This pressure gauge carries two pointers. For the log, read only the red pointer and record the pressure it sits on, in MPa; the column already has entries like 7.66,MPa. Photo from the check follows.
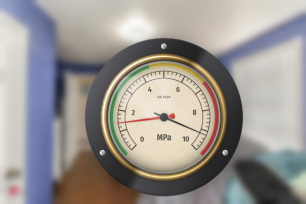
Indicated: 1.4,MPa
